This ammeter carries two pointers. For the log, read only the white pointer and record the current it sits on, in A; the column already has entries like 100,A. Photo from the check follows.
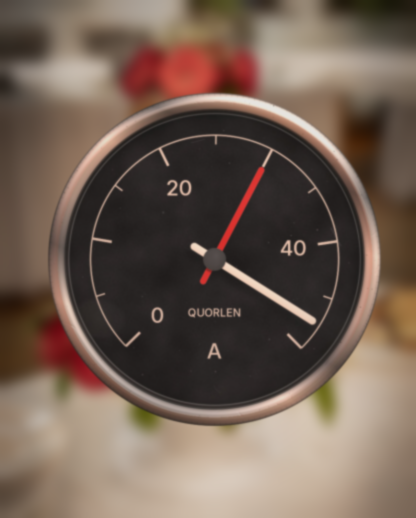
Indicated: 47.5,A
